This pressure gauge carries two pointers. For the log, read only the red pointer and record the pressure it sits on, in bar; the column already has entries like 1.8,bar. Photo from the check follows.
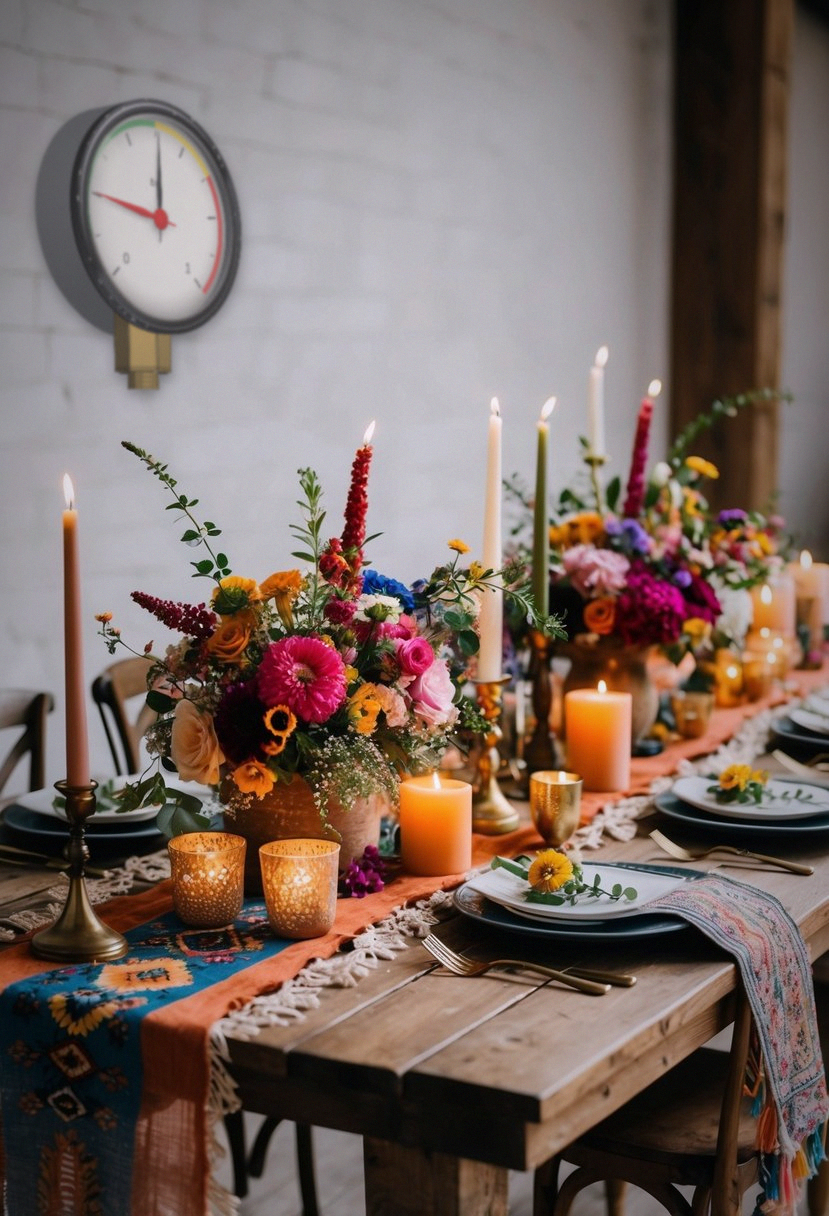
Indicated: 0.2,bar
